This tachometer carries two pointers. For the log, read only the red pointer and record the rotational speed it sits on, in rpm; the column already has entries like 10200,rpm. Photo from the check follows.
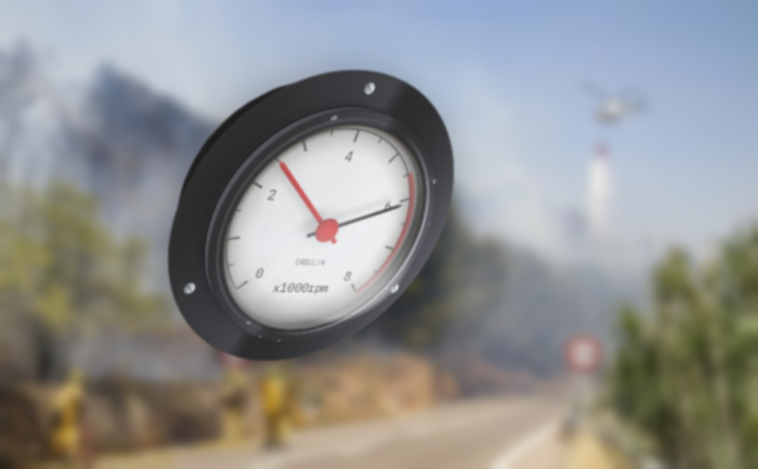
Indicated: 2500,rpm
